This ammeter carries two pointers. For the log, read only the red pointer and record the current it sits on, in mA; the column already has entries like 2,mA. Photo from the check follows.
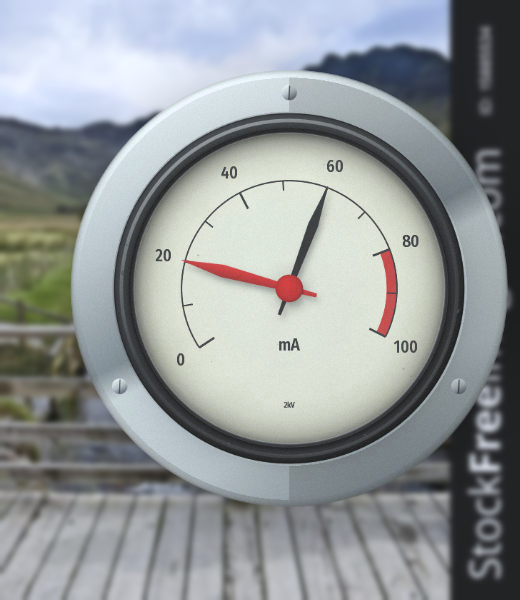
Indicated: 20,mA
